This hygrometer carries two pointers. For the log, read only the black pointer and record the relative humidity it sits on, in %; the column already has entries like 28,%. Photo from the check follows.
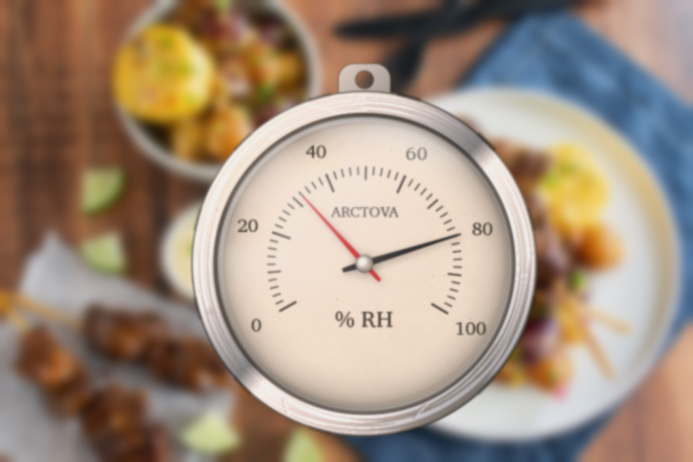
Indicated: 80,%
